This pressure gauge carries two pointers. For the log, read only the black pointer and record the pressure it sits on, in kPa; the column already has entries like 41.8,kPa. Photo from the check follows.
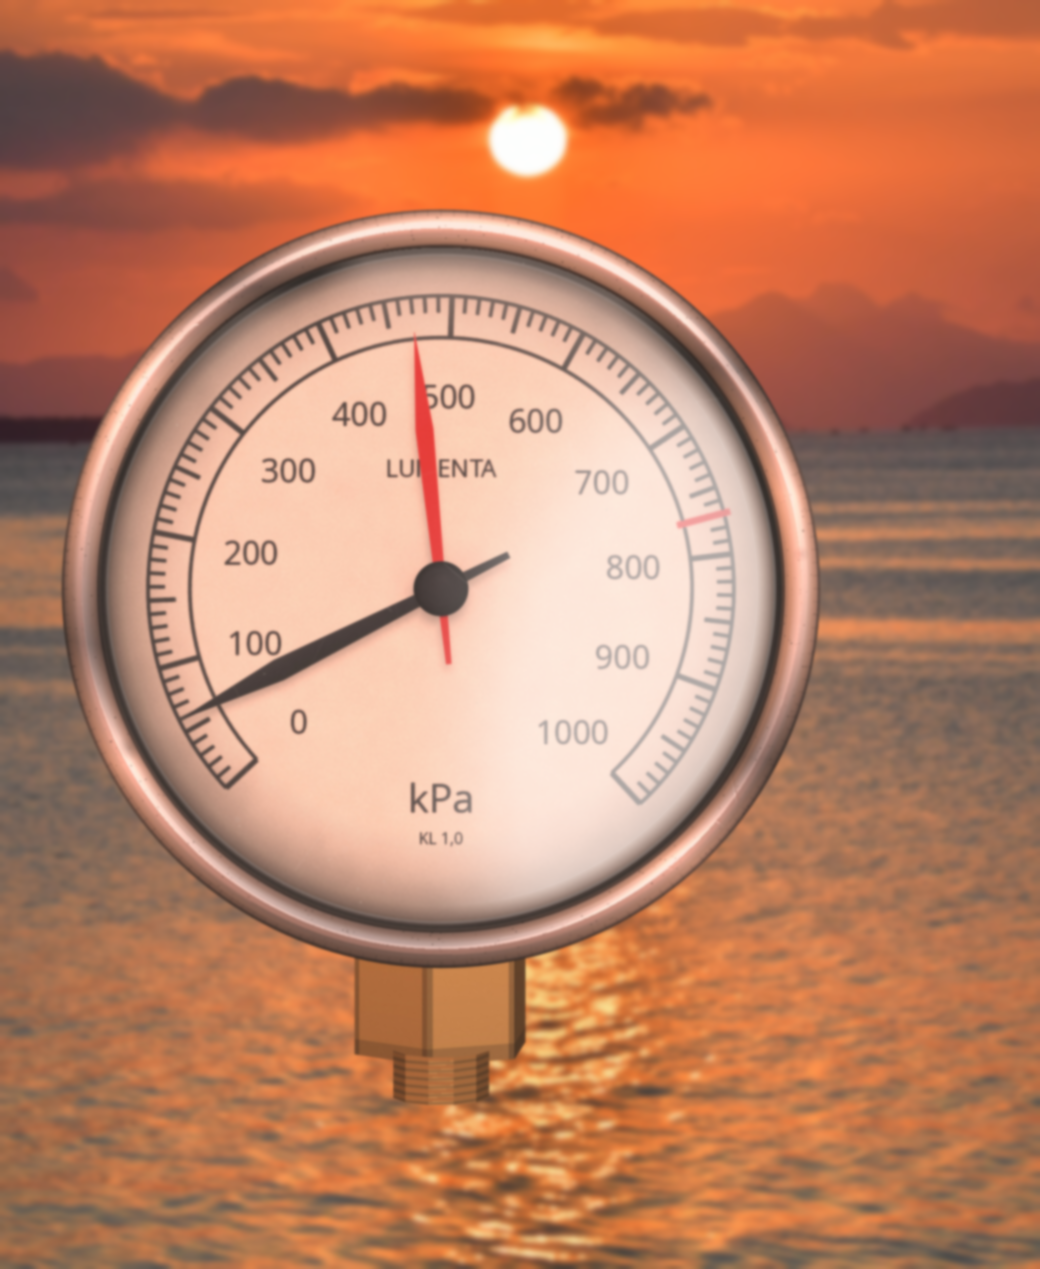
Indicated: 60,kPa
